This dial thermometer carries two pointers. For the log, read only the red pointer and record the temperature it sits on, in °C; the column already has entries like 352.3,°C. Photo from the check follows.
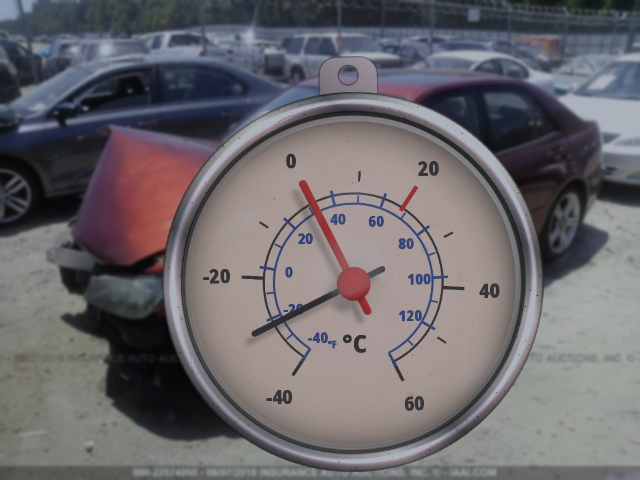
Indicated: 0,°C
